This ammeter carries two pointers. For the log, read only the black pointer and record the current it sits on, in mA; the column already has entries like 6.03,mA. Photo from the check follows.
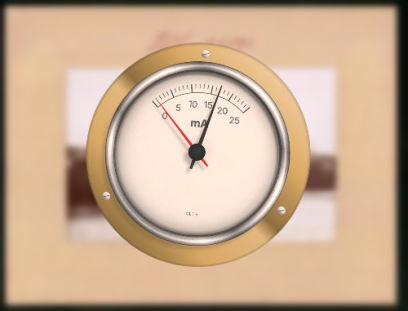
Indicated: 17,mA
